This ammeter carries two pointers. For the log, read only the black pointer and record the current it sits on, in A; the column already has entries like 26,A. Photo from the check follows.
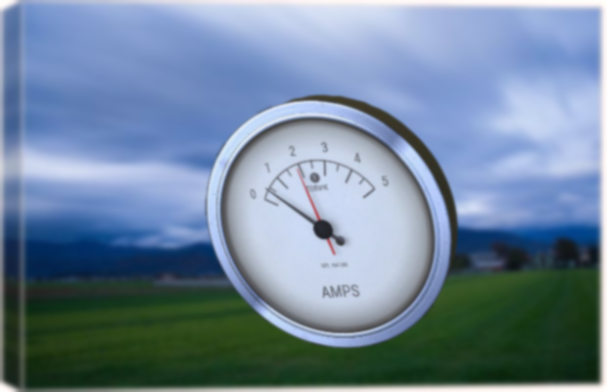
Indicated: 0.5,A
